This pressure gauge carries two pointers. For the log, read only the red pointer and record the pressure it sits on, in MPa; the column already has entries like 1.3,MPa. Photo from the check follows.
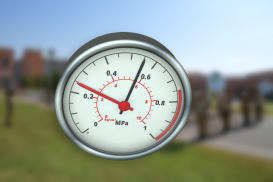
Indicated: 0.25,MPa
